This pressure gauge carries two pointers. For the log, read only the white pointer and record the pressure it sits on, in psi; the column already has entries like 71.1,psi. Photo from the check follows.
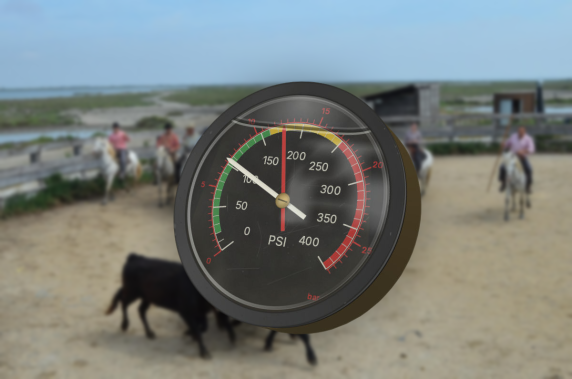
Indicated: 105,psi
